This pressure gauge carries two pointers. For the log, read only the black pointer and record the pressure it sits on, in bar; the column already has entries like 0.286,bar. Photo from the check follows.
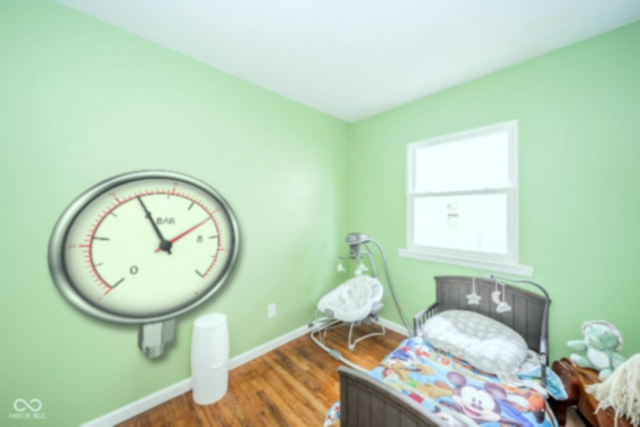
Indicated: 4,bar
